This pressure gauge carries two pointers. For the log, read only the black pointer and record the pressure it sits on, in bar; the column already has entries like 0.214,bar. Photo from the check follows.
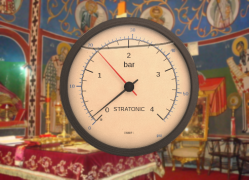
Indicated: 0.1,bar
